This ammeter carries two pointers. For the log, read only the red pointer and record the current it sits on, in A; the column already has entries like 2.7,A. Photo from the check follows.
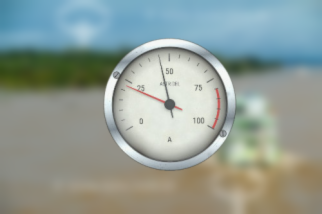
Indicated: 22.5,A
